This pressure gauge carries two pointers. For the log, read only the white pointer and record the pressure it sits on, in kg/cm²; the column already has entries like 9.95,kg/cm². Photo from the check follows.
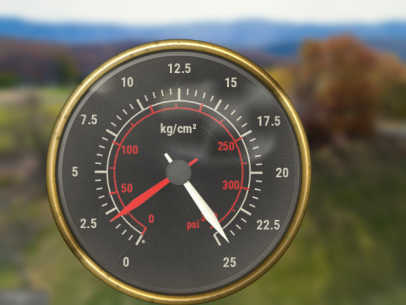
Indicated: 24.5,kg/cm²
